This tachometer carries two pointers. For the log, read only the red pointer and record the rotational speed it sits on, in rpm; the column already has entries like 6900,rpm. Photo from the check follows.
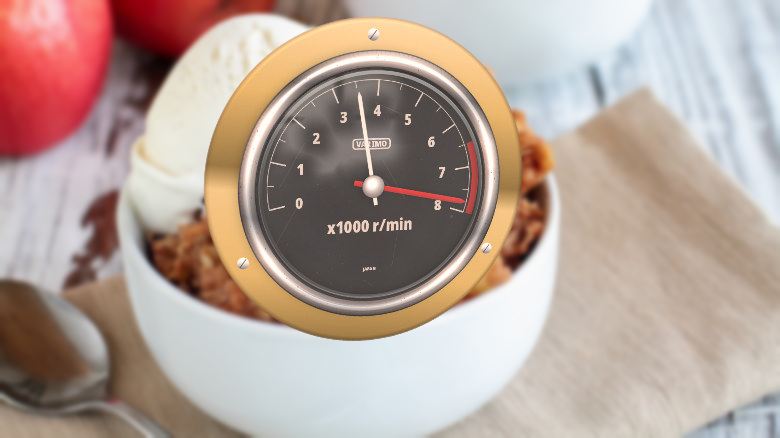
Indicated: 7750,rpm
